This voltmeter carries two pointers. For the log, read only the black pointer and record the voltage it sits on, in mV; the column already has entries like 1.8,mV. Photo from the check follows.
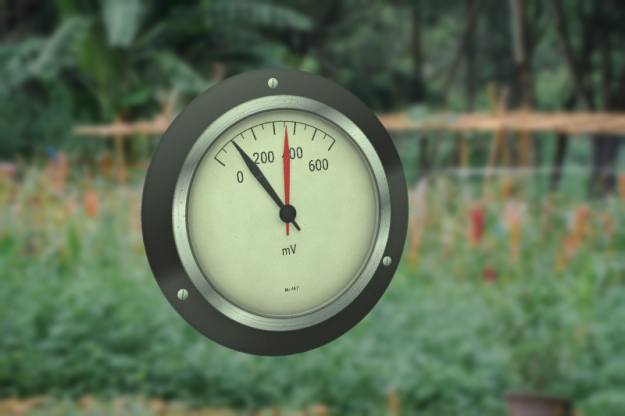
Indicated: 100,mV
